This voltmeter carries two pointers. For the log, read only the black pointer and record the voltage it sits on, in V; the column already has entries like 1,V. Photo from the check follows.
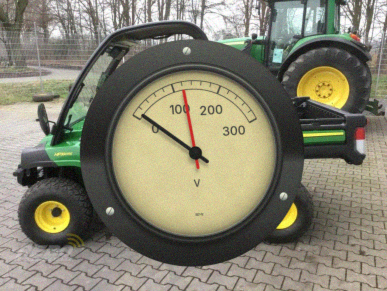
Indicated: 10,V
